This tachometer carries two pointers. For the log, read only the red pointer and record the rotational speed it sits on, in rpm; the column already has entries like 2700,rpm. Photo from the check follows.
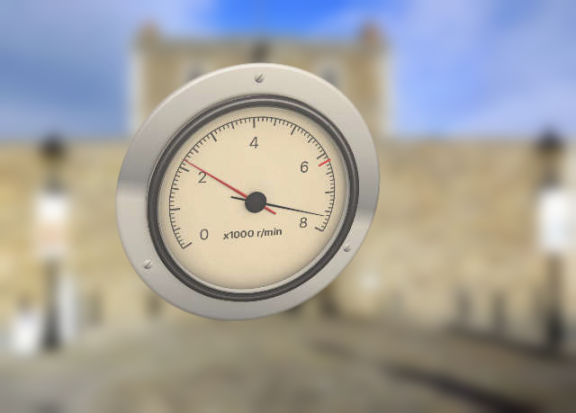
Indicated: 2200,rpm
